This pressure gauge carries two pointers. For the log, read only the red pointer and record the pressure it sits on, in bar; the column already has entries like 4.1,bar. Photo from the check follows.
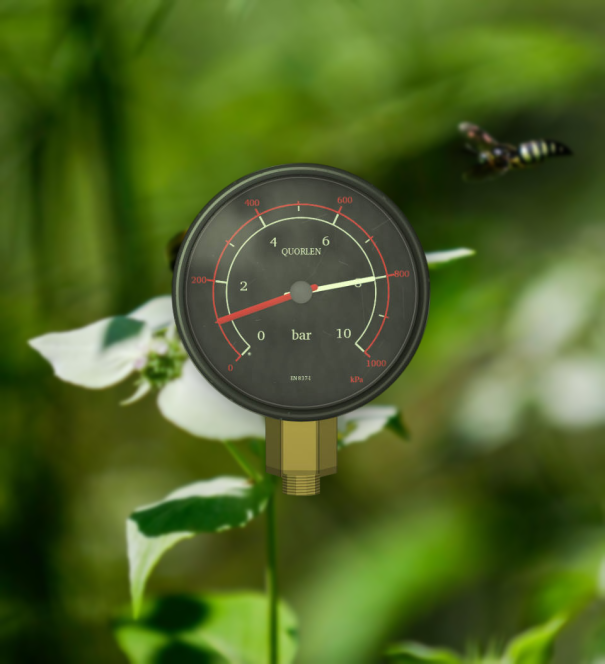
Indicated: 1,bar
